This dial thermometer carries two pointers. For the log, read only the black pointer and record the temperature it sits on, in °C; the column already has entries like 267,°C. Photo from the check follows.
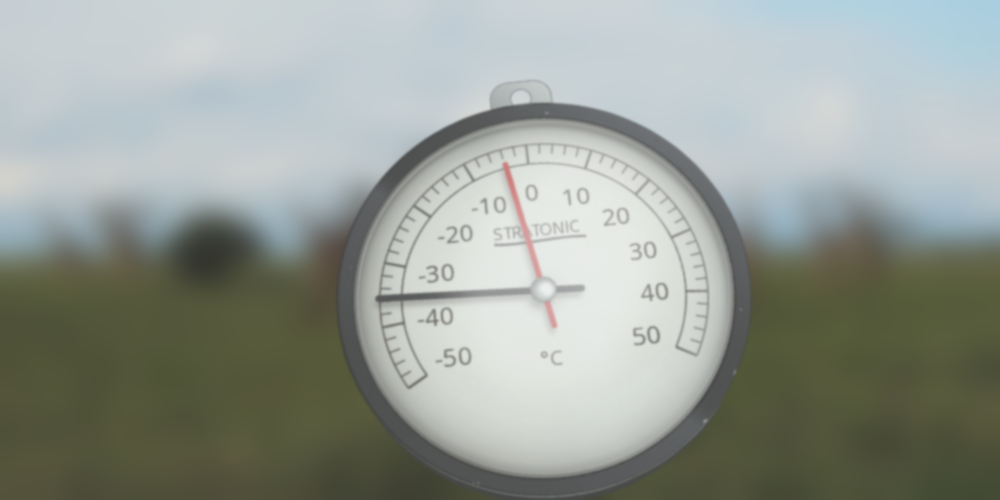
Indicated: -36,°C
